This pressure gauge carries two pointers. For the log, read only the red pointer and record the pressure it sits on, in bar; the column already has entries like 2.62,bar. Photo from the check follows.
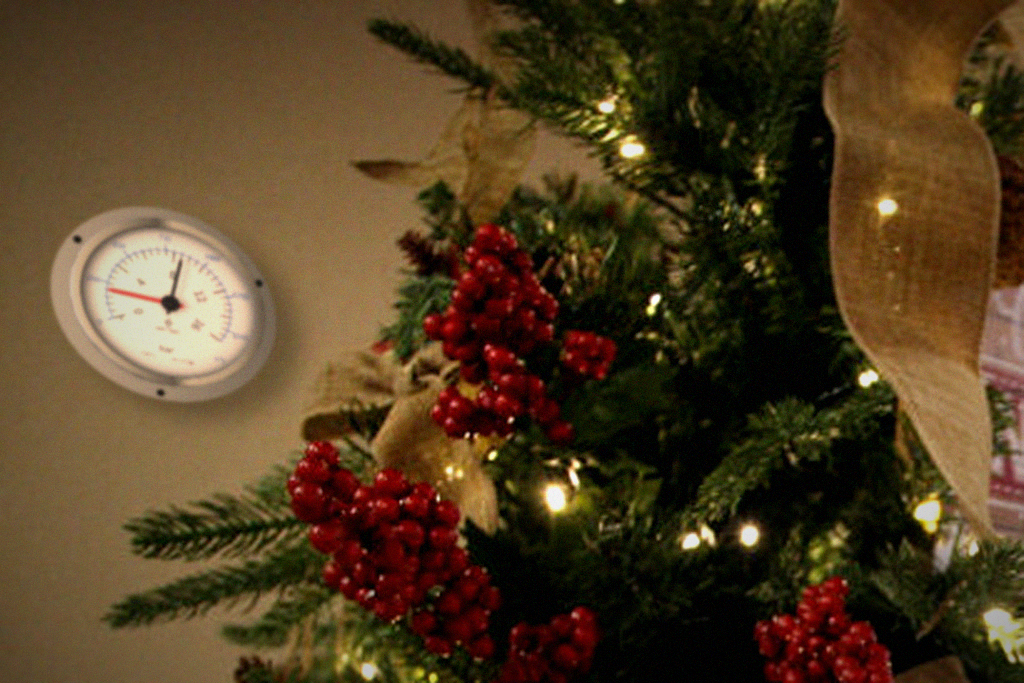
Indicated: 2,bar
